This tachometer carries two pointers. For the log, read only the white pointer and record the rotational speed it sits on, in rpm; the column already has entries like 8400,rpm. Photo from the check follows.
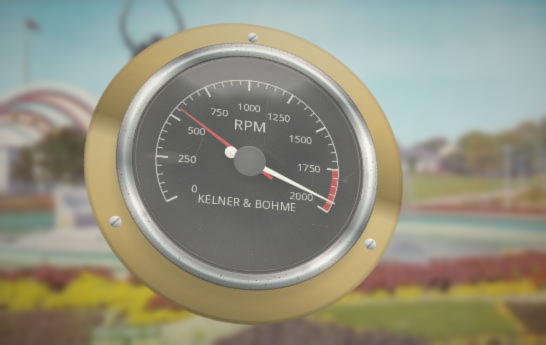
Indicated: 1950,rpm
